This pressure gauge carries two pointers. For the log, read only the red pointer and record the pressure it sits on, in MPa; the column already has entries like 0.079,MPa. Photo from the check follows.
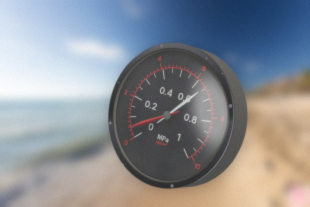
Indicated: 0.05,MPa
